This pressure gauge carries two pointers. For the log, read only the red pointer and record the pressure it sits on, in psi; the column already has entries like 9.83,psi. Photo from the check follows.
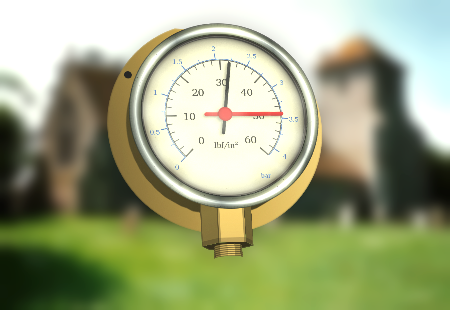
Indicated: 50,psi
